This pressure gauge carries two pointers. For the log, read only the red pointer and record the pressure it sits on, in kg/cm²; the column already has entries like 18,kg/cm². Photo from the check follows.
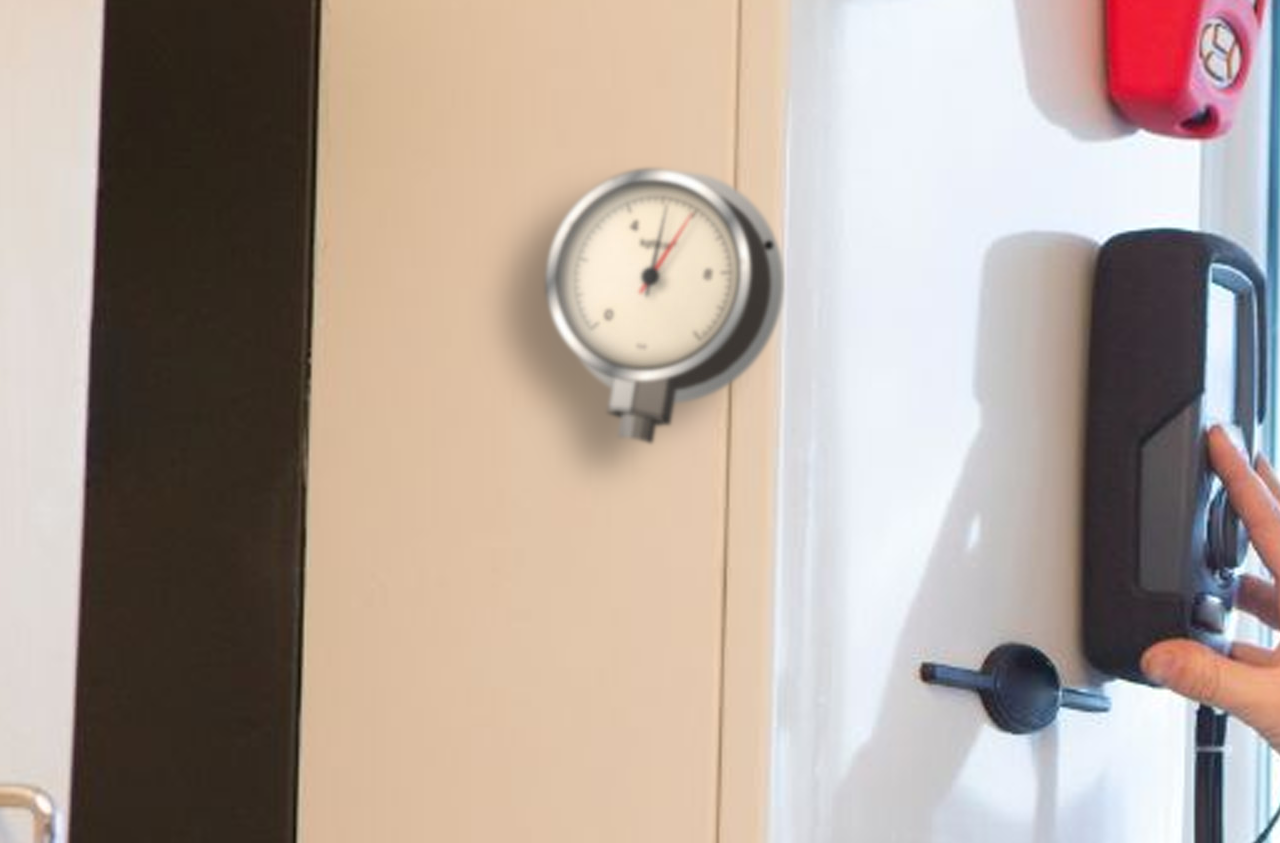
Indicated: 6,kg/cm²
